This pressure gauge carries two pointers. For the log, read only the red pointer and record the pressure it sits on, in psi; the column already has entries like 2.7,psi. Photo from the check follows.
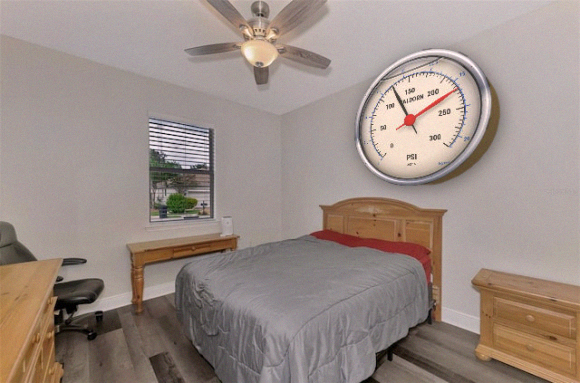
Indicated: 225,psi
